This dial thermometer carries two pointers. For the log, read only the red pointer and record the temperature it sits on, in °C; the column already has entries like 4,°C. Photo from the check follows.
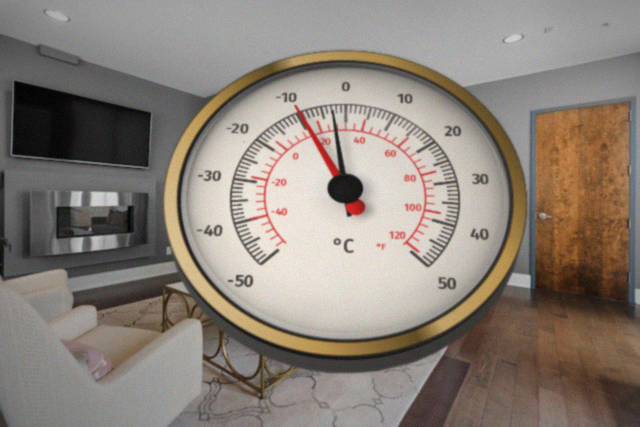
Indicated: -10,°C
